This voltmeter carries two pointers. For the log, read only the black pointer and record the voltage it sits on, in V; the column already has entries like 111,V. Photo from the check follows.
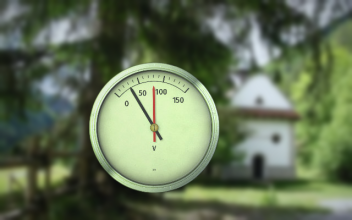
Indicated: 30,V
